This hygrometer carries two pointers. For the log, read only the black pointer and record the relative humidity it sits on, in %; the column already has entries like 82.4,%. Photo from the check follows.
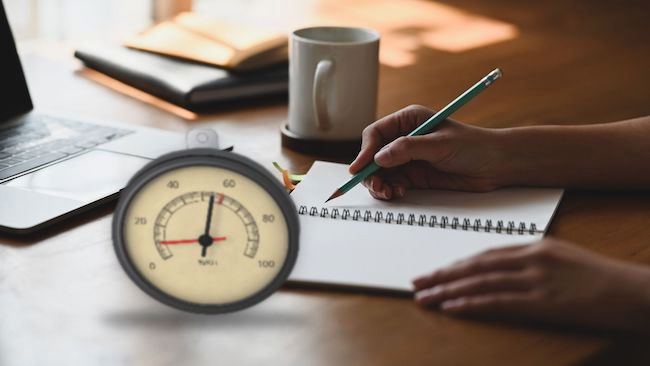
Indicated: 55,%
